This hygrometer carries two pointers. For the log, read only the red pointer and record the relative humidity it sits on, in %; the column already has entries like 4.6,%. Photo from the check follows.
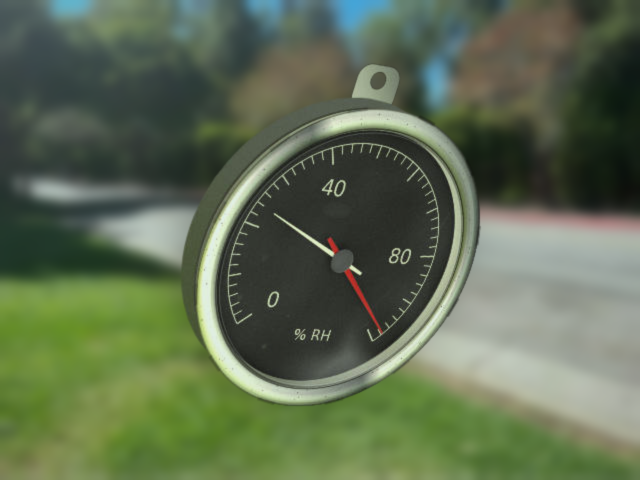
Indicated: 98,%
